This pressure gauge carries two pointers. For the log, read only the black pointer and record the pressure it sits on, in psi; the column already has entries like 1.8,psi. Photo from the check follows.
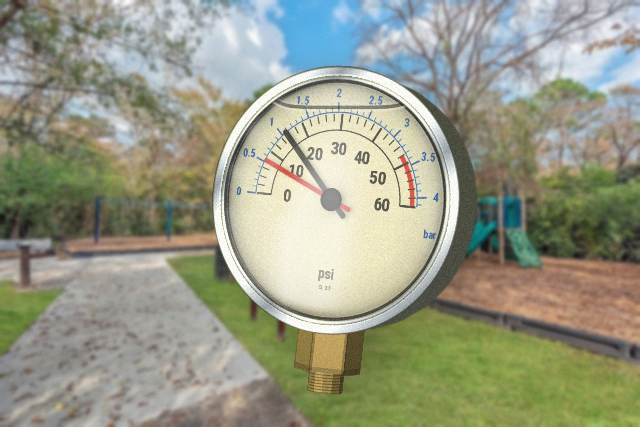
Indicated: 16,psi
